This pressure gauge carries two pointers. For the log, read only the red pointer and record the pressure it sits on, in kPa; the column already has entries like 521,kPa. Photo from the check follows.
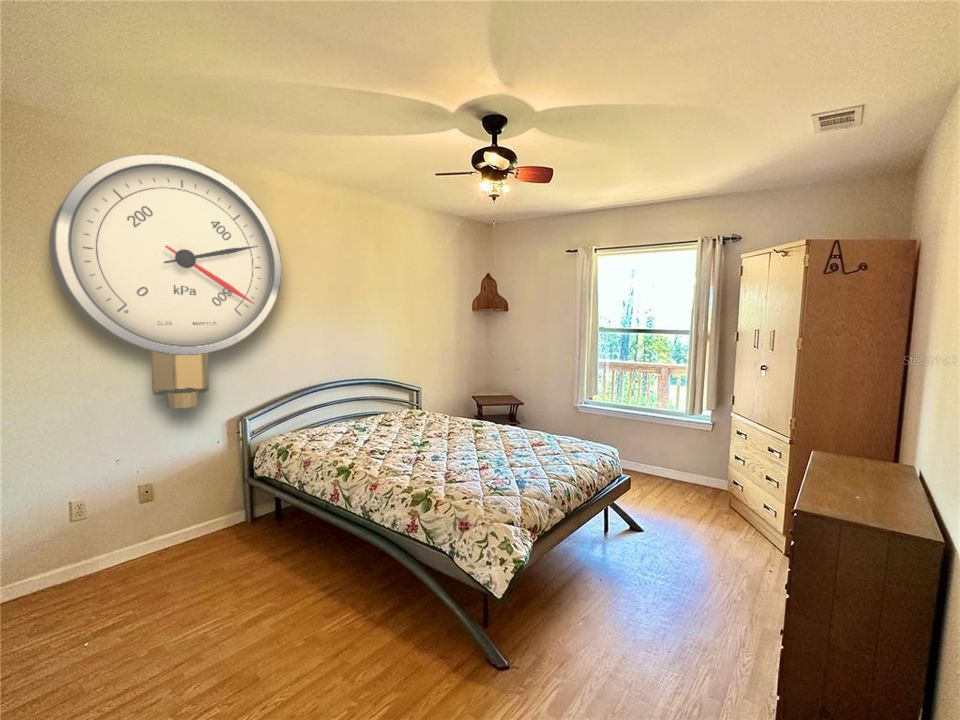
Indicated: 570,kPa
